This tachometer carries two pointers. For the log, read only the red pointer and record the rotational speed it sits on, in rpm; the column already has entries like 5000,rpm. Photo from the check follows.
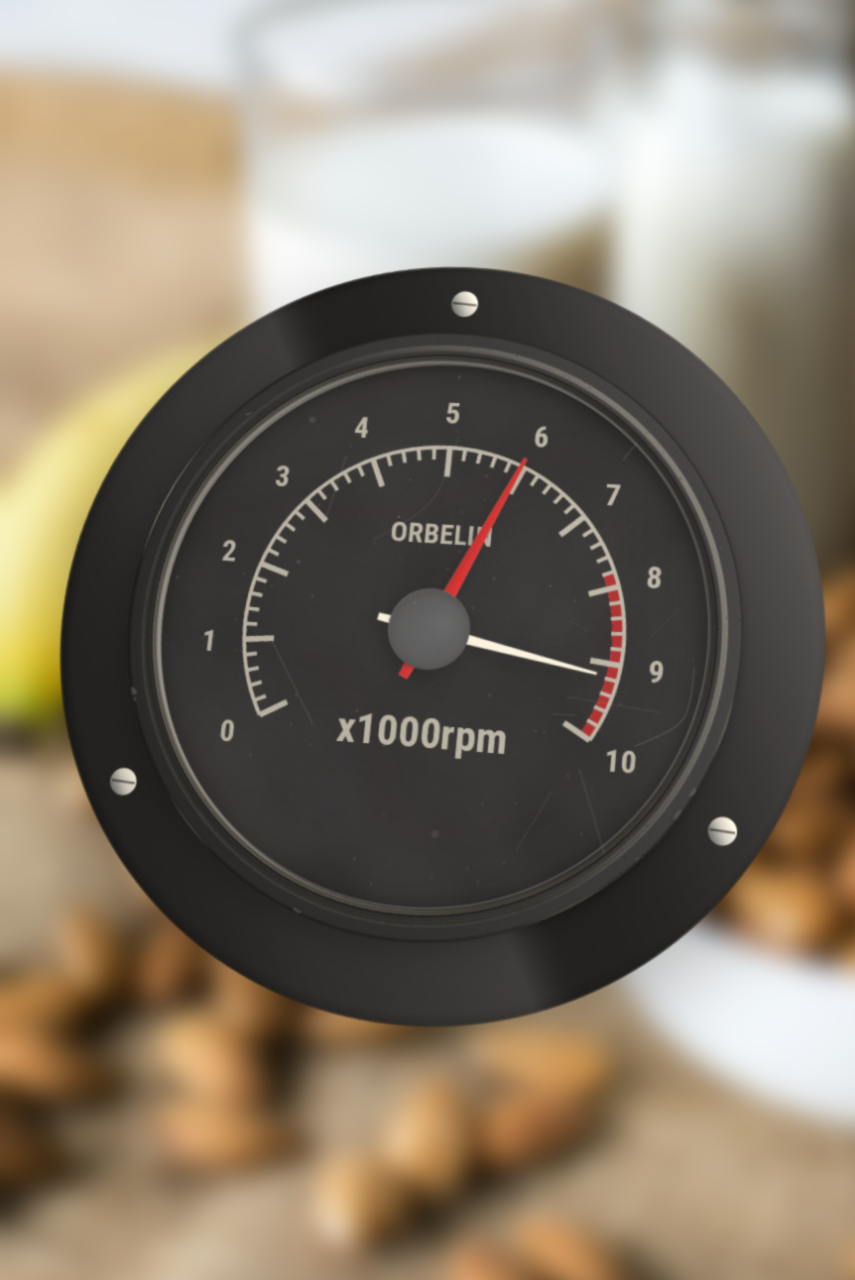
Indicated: 6000,rpm
